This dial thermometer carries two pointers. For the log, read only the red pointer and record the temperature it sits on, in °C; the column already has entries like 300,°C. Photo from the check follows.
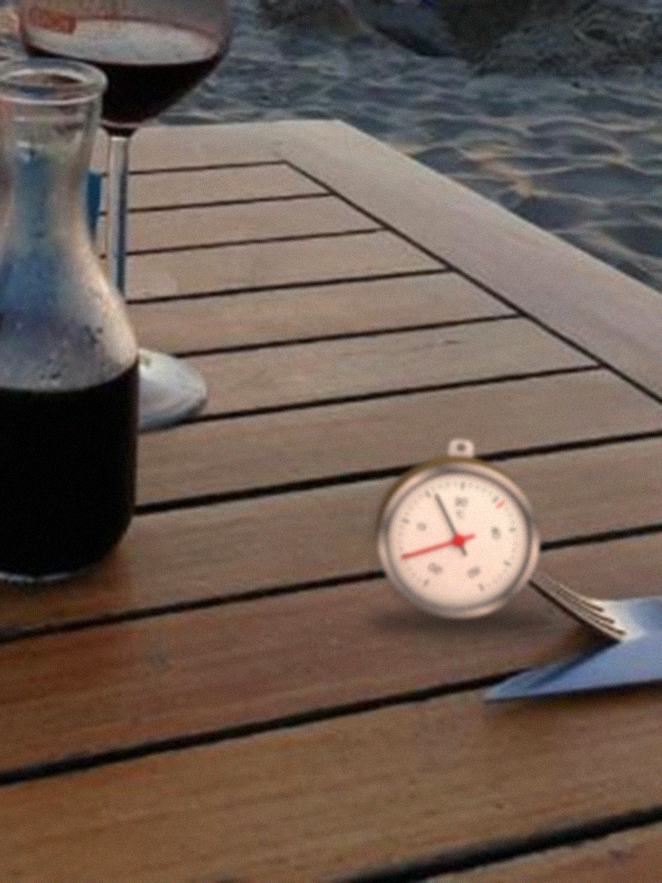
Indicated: -10,°C
